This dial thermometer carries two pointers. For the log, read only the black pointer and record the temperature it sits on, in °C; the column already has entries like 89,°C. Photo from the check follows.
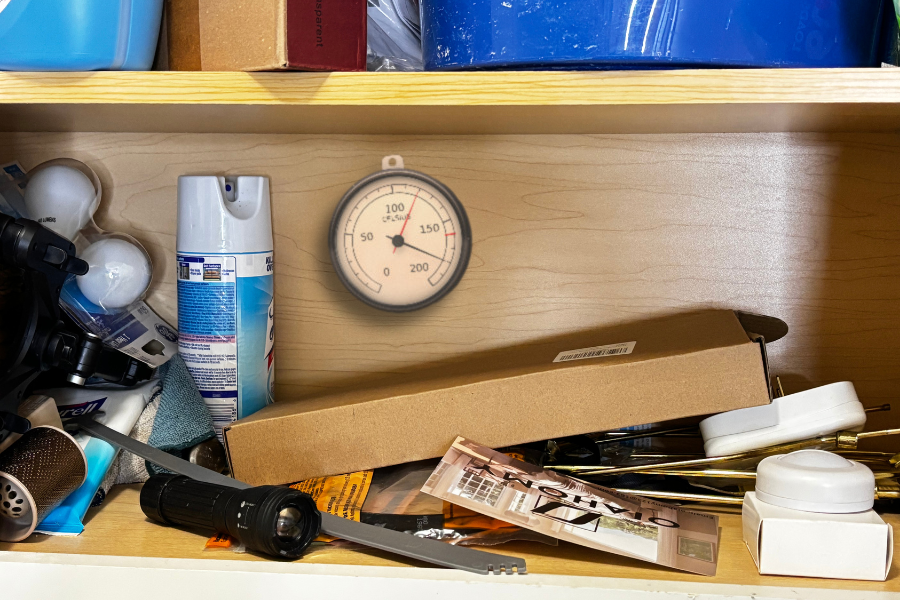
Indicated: 180,°C
